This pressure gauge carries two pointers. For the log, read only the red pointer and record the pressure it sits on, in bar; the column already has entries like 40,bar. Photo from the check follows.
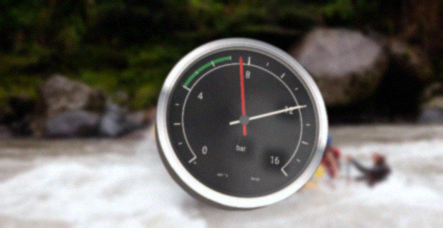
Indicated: 7.5,bar
